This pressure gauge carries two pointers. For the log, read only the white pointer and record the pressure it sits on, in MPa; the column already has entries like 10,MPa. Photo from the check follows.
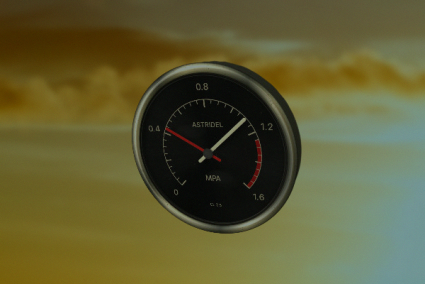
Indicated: 1.1,MPa
